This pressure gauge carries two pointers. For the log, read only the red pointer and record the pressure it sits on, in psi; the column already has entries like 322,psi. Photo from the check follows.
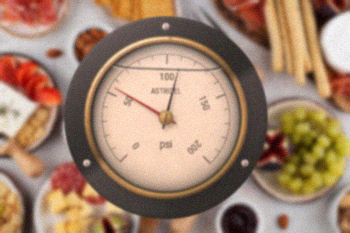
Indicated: 55,psi
